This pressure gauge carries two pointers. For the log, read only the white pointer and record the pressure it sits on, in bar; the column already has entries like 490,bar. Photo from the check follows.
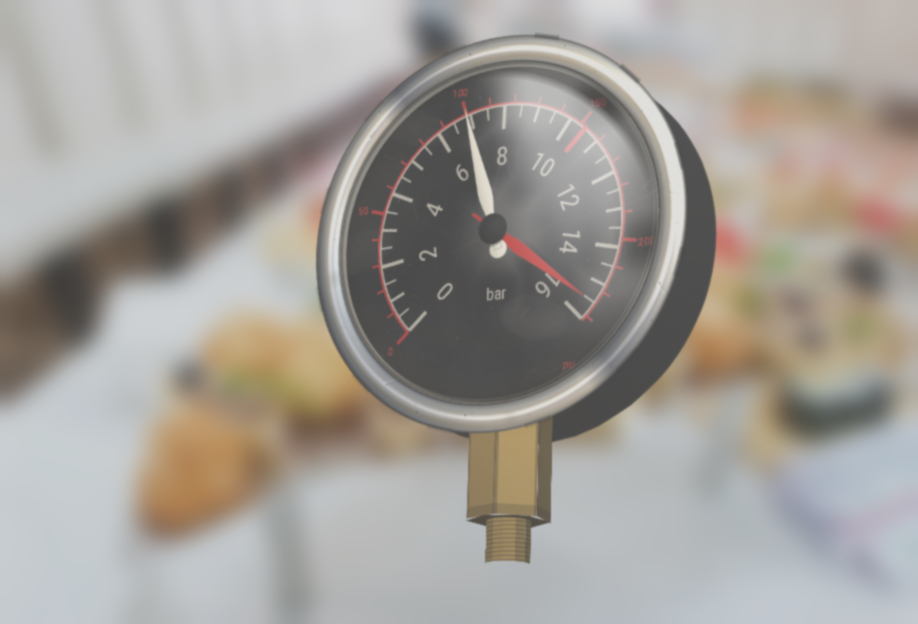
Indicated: 7,bar
